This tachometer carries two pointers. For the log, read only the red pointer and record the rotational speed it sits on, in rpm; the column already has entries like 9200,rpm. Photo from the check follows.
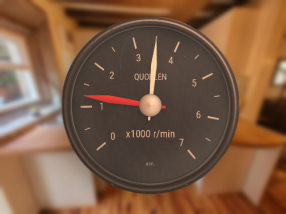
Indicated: 1250,rpm
